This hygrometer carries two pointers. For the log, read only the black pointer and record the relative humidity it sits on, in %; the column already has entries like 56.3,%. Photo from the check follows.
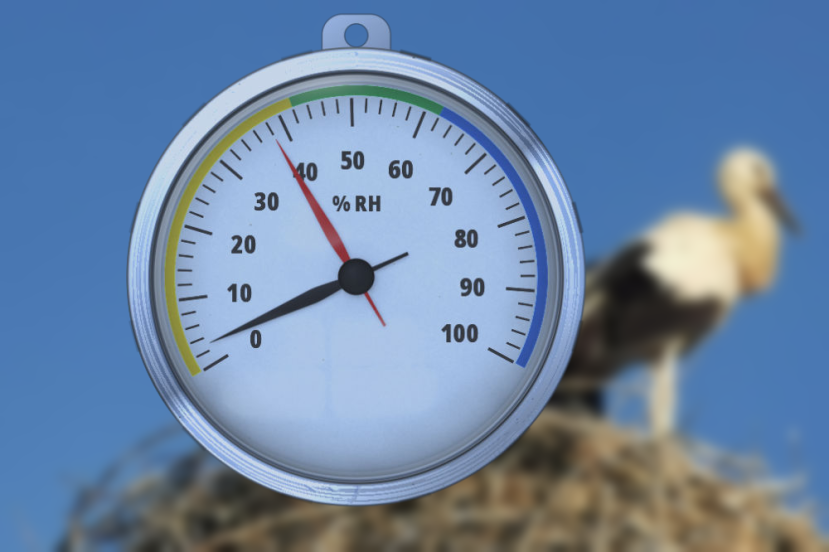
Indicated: 3,%
